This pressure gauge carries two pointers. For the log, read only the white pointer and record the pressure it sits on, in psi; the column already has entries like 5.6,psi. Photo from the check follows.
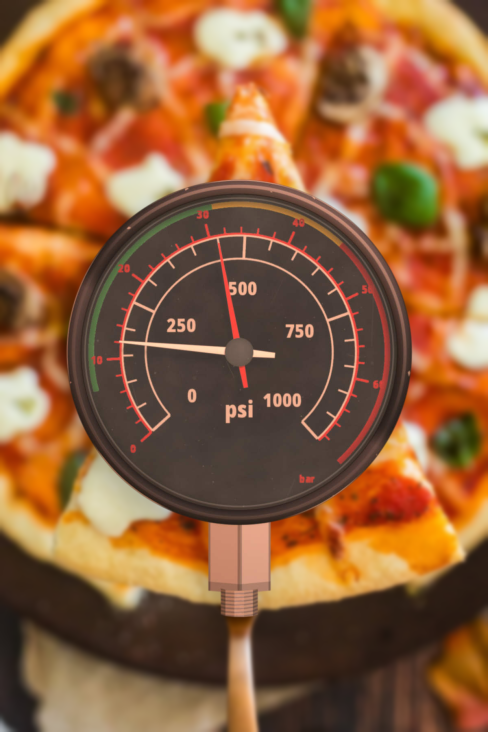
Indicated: 175,psi
